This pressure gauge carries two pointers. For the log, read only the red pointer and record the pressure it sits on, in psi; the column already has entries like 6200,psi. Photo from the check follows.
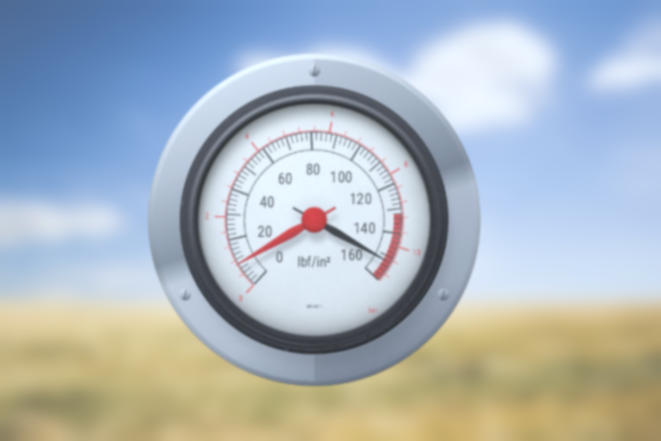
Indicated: 10,psi
